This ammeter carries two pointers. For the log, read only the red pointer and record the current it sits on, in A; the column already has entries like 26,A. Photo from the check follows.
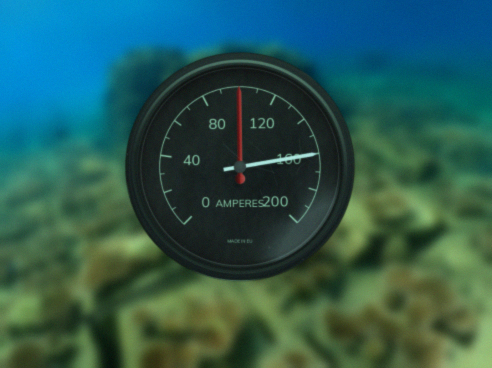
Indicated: 100,A
